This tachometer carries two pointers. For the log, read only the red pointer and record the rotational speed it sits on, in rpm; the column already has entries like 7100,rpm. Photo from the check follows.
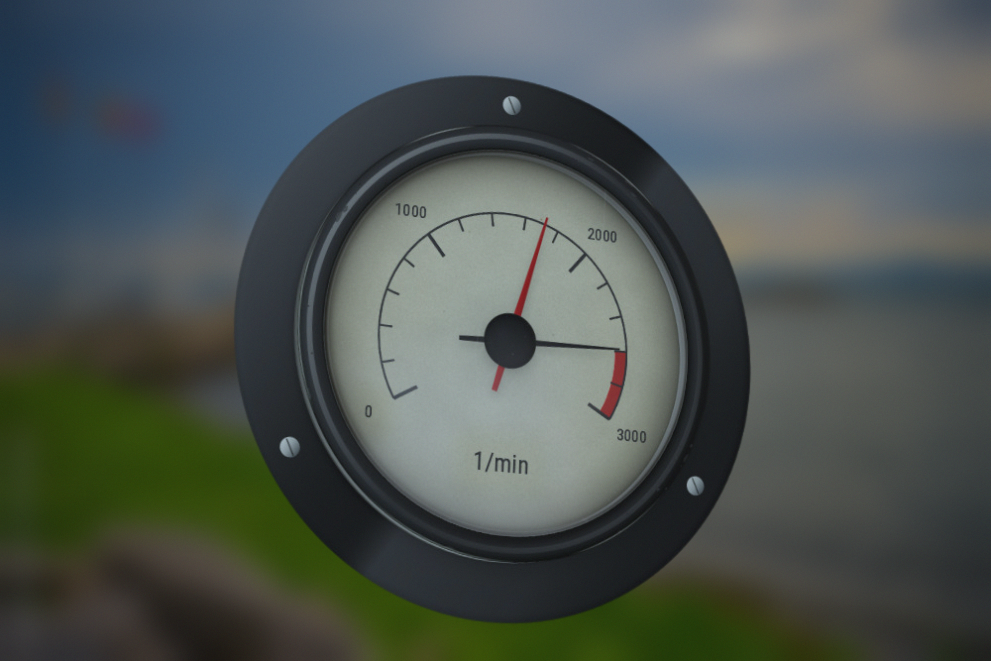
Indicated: 1700,rpm
